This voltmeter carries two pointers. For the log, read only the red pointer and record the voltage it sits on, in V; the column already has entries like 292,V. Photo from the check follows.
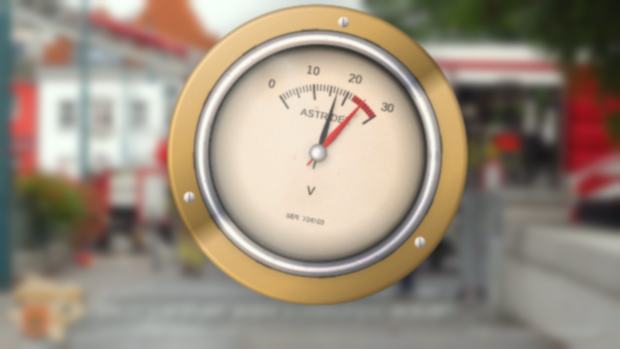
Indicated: 25,V
